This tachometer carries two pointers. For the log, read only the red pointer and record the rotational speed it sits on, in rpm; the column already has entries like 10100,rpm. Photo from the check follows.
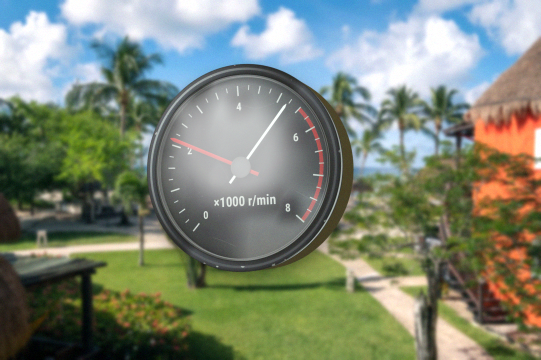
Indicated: 2125,rpm
